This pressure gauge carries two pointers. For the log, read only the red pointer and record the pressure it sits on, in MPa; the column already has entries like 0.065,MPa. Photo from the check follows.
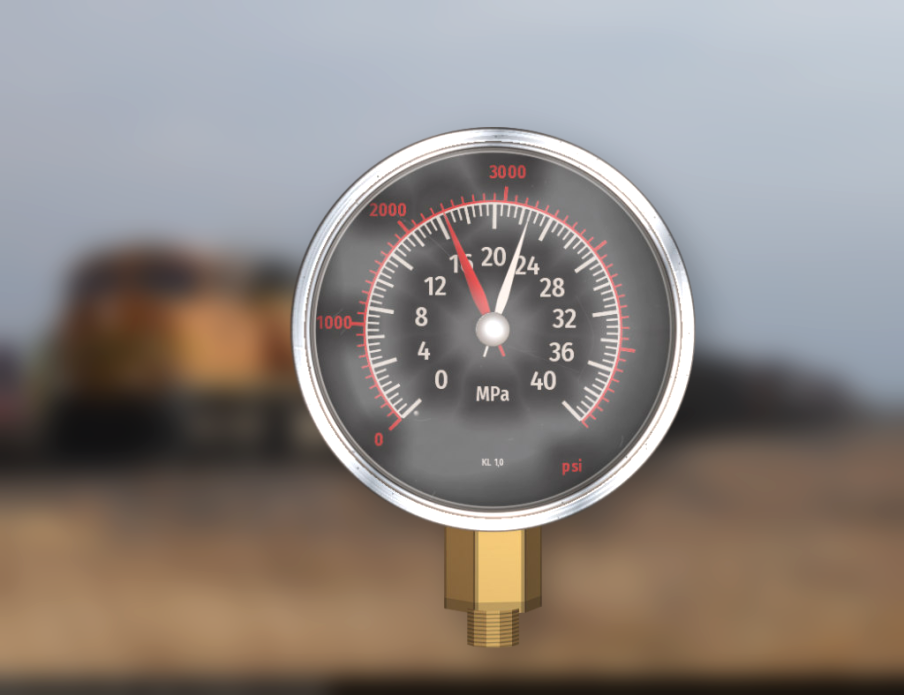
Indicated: 16.5,MPa
